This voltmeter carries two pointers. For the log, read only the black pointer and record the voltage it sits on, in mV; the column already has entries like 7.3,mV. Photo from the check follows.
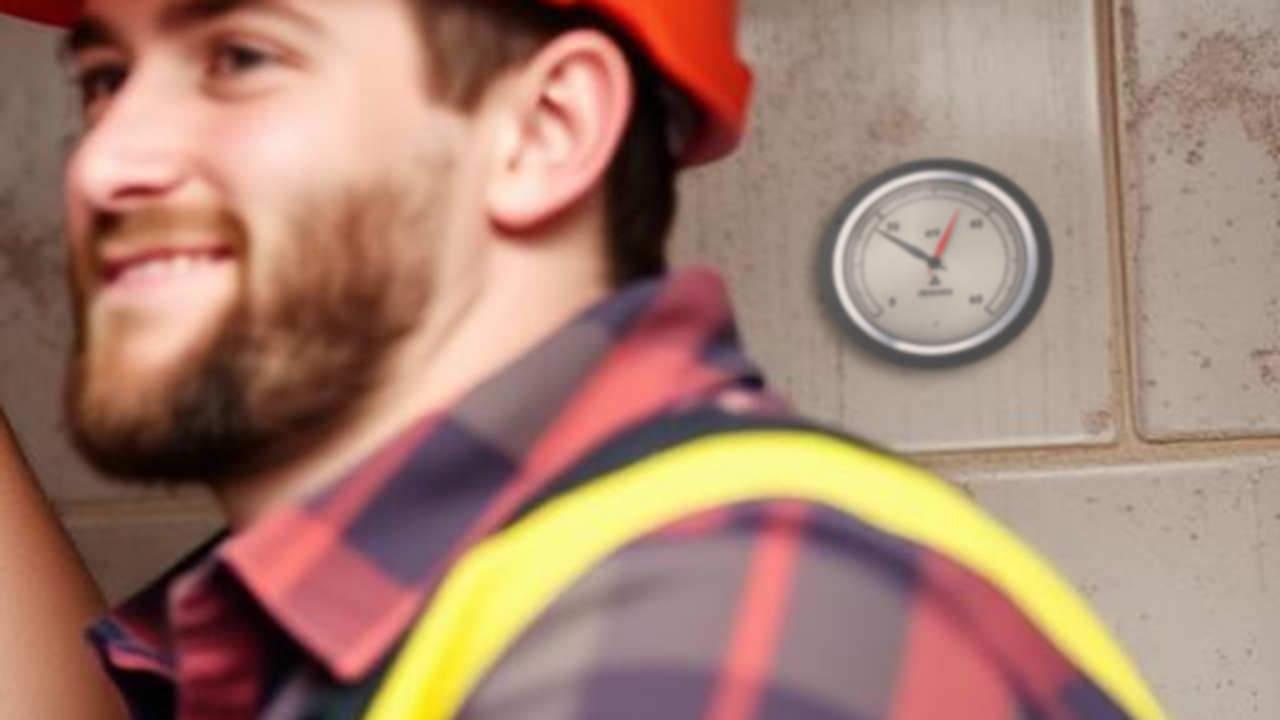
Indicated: 17.5,mV
